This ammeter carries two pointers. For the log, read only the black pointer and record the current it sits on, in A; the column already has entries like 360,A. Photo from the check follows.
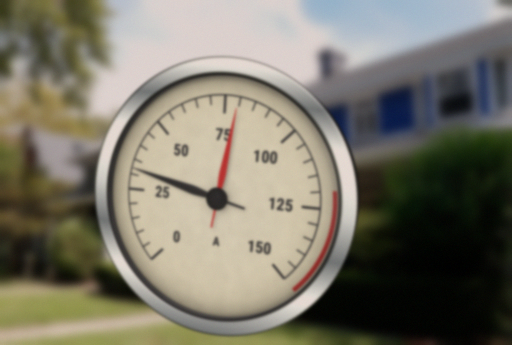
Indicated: 32.5,A
